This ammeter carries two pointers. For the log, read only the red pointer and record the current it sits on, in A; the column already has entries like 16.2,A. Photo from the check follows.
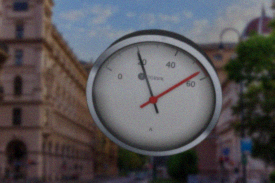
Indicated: 55,A
